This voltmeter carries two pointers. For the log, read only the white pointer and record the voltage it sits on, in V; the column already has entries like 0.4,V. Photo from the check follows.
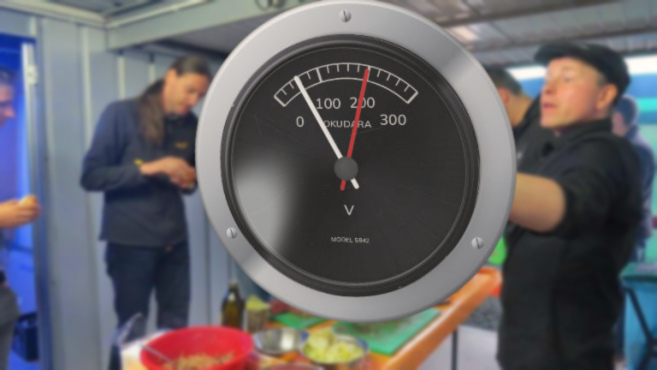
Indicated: 60,V
